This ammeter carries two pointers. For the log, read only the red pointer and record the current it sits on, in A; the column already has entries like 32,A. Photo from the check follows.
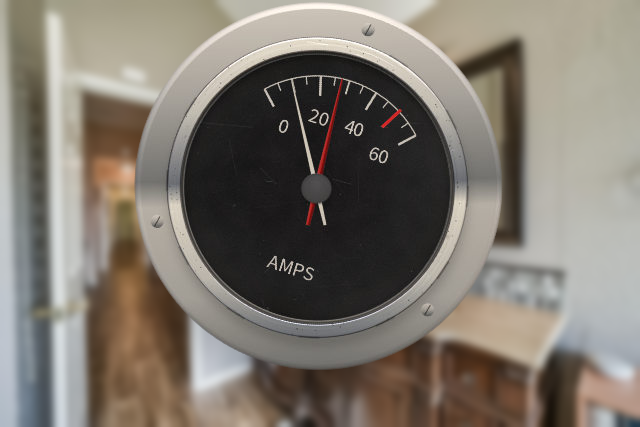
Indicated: 27.5,A
